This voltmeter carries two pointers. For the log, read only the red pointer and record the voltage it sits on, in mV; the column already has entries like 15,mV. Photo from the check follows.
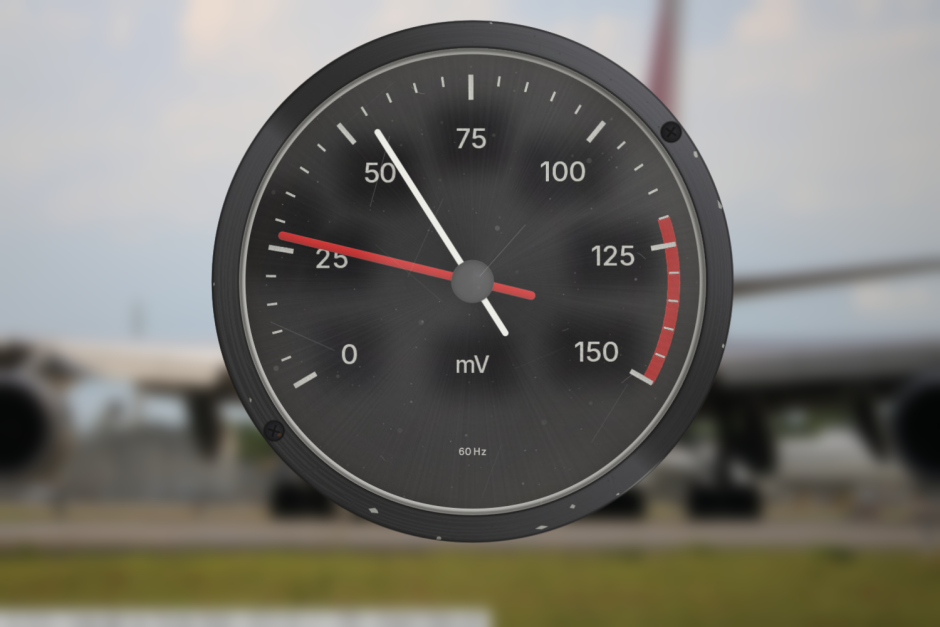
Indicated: 27.5,mV
